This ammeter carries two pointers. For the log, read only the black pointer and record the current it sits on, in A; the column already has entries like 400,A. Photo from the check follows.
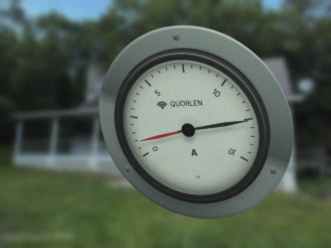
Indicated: 12.5,A
